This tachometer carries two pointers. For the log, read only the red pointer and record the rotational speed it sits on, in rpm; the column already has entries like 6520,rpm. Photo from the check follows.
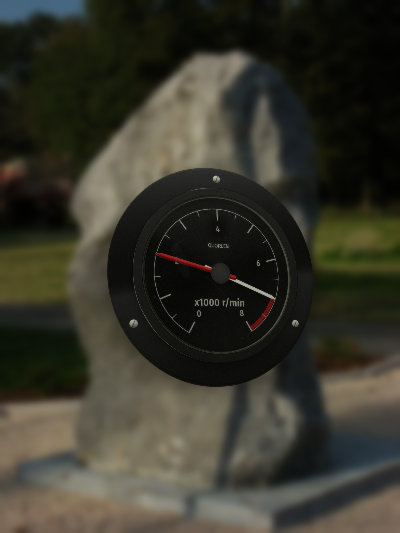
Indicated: 2000,rpm
